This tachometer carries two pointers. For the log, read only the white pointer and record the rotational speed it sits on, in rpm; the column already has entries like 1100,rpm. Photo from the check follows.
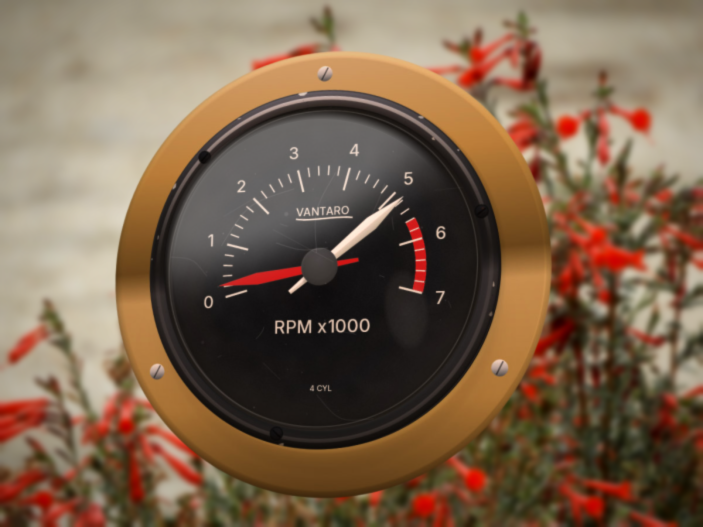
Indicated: 5200,rpm
